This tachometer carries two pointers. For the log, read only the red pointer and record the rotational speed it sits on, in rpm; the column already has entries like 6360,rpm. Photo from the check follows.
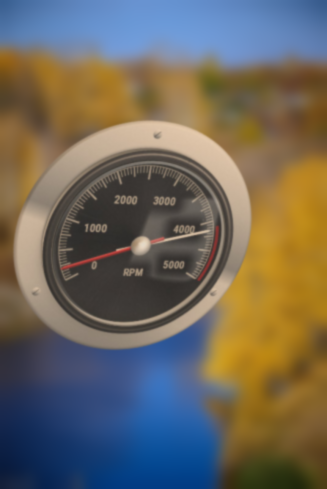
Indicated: 250,rpm
